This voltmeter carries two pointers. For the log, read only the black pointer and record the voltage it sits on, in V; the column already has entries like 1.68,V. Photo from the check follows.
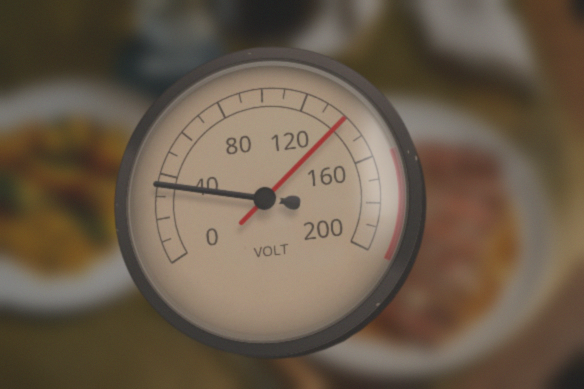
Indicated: 35,V
